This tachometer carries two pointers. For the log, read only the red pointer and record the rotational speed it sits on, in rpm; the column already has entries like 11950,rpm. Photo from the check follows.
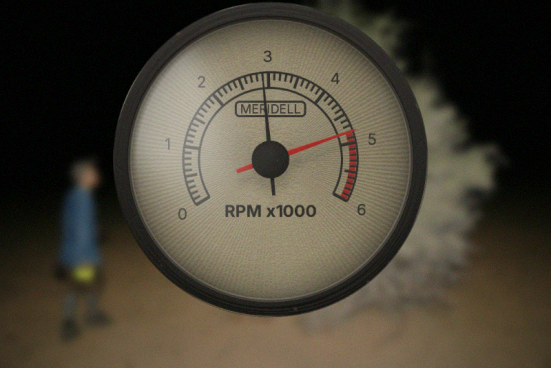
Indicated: 4800,rpm
